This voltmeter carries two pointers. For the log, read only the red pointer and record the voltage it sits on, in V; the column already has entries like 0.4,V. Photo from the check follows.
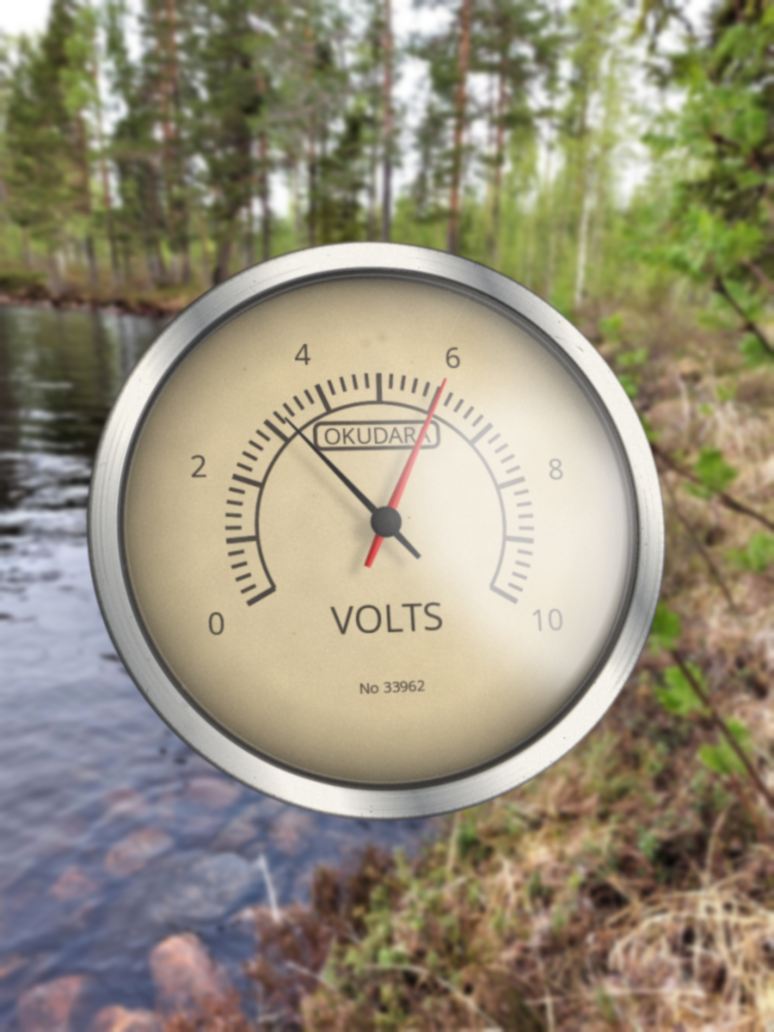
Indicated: 6,V
